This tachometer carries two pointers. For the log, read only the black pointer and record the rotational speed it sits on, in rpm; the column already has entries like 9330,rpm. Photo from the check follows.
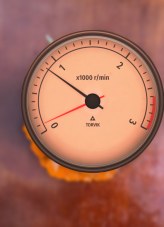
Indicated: 850,rpm
